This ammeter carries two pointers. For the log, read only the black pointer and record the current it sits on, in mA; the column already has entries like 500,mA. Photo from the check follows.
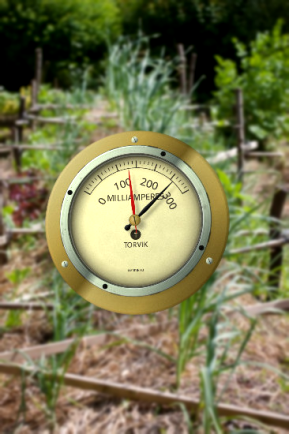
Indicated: 260,mA
